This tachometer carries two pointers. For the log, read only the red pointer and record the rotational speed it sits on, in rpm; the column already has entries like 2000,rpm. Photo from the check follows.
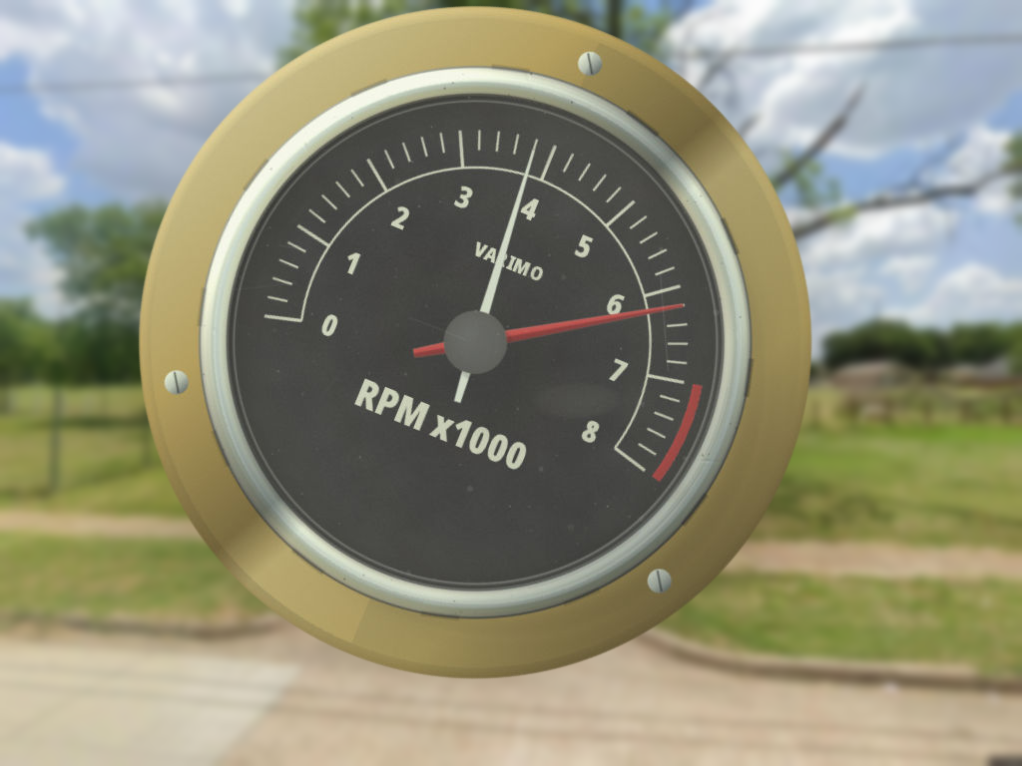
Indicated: 6200,rpm
